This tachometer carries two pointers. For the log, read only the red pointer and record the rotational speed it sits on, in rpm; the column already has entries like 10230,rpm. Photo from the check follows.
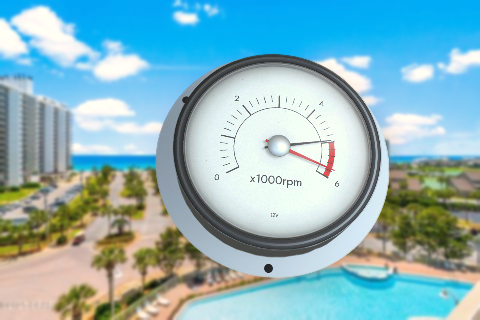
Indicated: 5800,rpm
